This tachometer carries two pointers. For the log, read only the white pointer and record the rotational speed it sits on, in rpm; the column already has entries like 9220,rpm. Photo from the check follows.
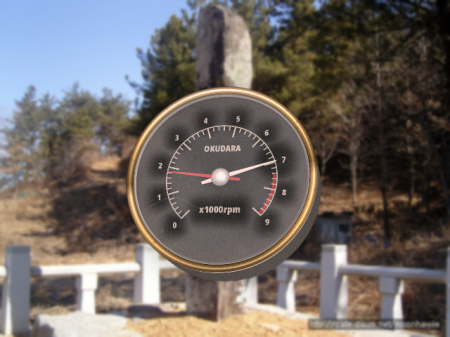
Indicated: 7000,rpm
